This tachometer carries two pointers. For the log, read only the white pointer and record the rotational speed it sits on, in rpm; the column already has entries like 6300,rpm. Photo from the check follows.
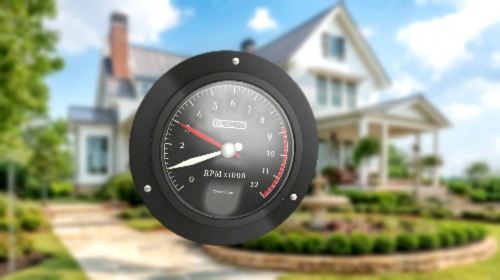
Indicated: 1000,rpm
